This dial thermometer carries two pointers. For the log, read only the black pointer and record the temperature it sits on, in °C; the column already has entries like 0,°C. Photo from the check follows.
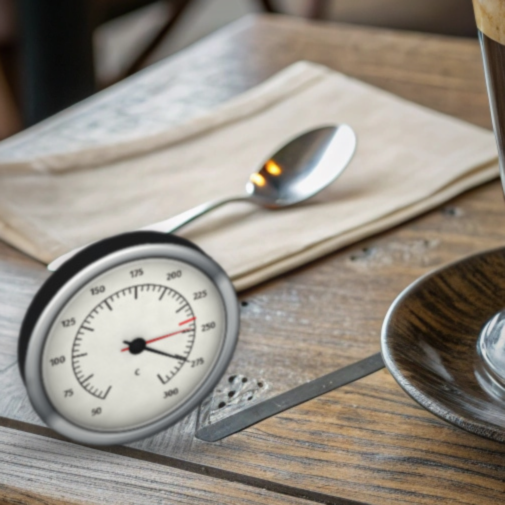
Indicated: 275,°C
